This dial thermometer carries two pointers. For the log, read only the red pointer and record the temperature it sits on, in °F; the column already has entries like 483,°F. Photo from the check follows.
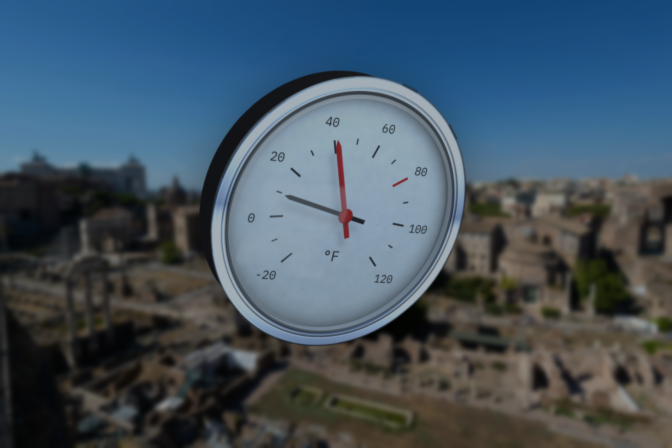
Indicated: 40,°F
